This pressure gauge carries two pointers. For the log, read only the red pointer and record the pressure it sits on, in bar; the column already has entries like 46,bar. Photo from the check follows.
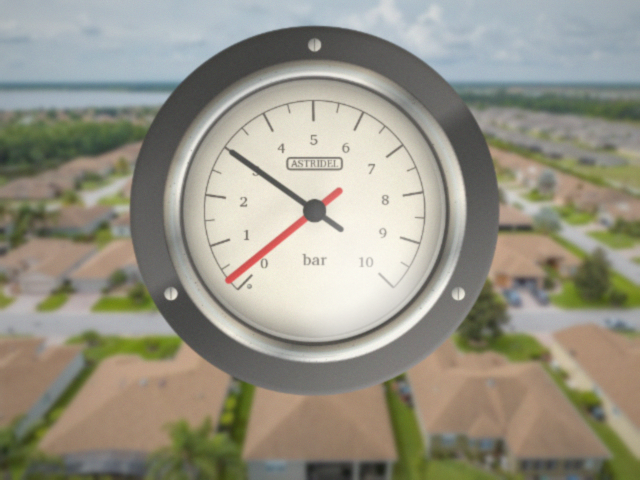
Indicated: 0.25,bar
